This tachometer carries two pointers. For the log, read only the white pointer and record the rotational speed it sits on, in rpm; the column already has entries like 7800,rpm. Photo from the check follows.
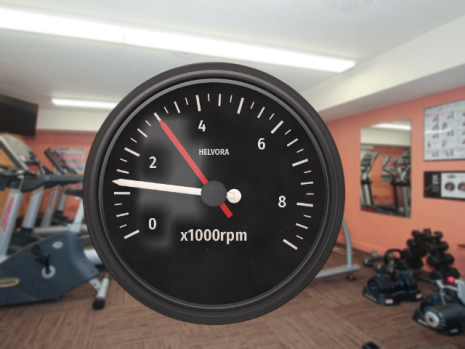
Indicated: 1250,rpm
